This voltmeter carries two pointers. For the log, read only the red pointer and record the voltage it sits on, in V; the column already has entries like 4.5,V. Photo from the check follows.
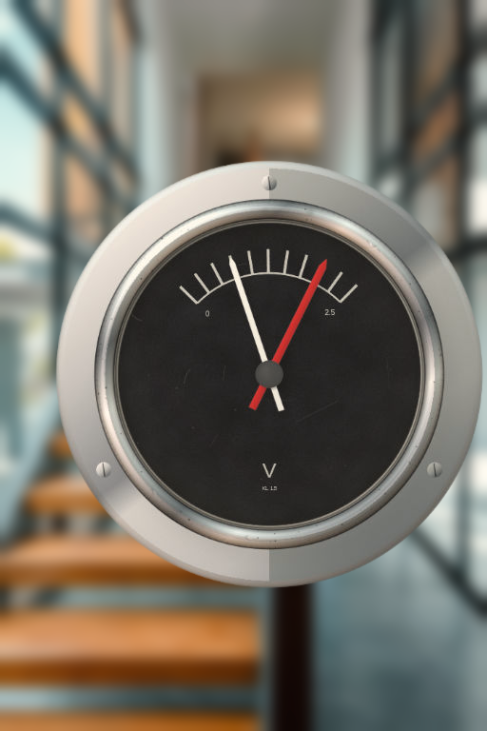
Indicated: 2,V
